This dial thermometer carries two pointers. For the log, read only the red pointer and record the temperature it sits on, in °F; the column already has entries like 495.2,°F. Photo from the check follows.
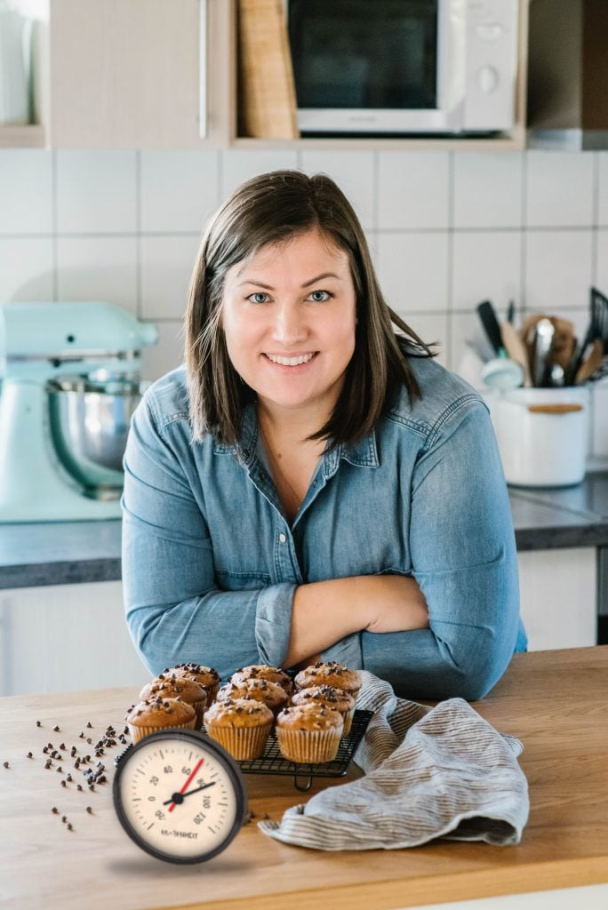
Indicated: 68,°F
